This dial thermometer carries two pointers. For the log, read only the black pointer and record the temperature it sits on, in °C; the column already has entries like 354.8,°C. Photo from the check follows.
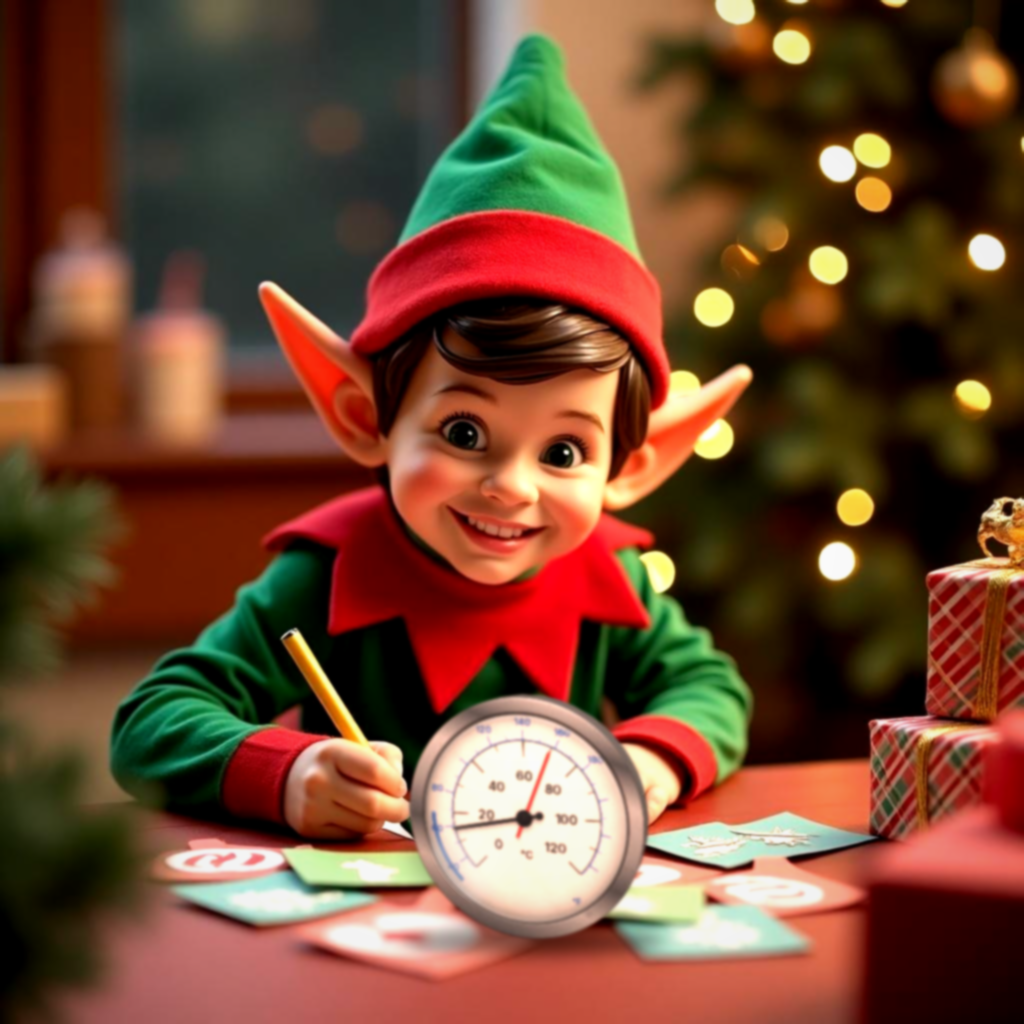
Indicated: 15,°C
